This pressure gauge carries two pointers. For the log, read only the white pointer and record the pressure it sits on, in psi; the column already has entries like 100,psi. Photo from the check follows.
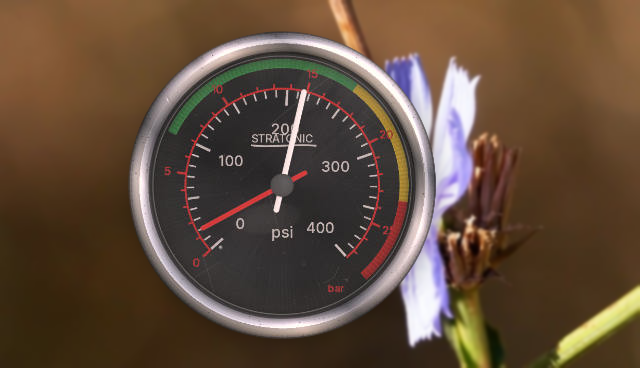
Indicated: 215,psi
